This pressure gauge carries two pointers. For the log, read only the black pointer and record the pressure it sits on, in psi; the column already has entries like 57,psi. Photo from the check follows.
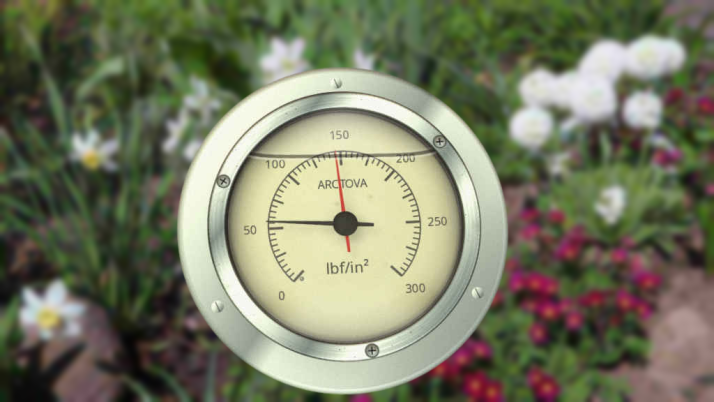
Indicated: 55,psi
